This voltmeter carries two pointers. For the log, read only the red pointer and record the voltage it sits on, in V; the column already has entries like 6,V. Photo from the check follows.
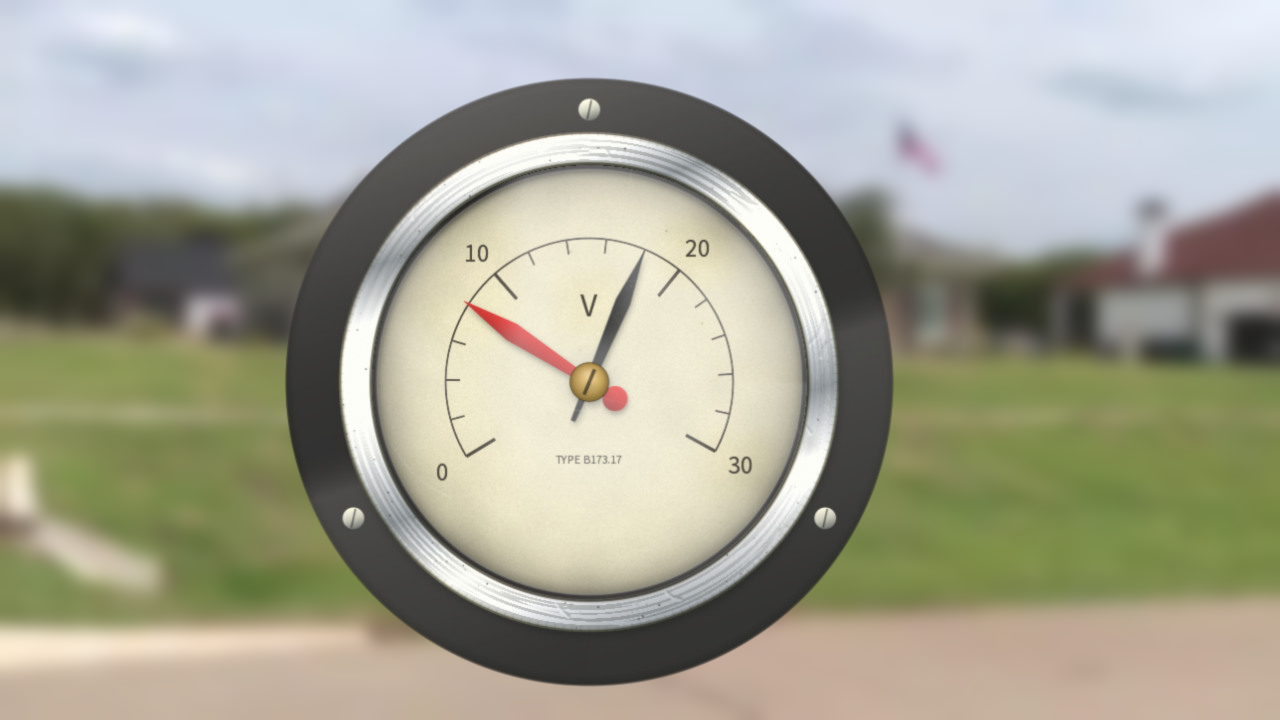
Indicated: 8,V
